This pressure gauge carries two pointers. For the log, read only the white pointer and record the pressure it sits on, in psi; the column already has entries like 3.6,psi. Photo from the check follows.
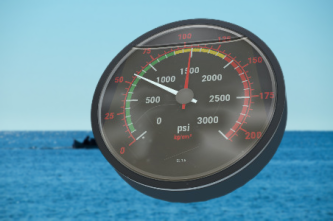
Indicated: 800,psi
